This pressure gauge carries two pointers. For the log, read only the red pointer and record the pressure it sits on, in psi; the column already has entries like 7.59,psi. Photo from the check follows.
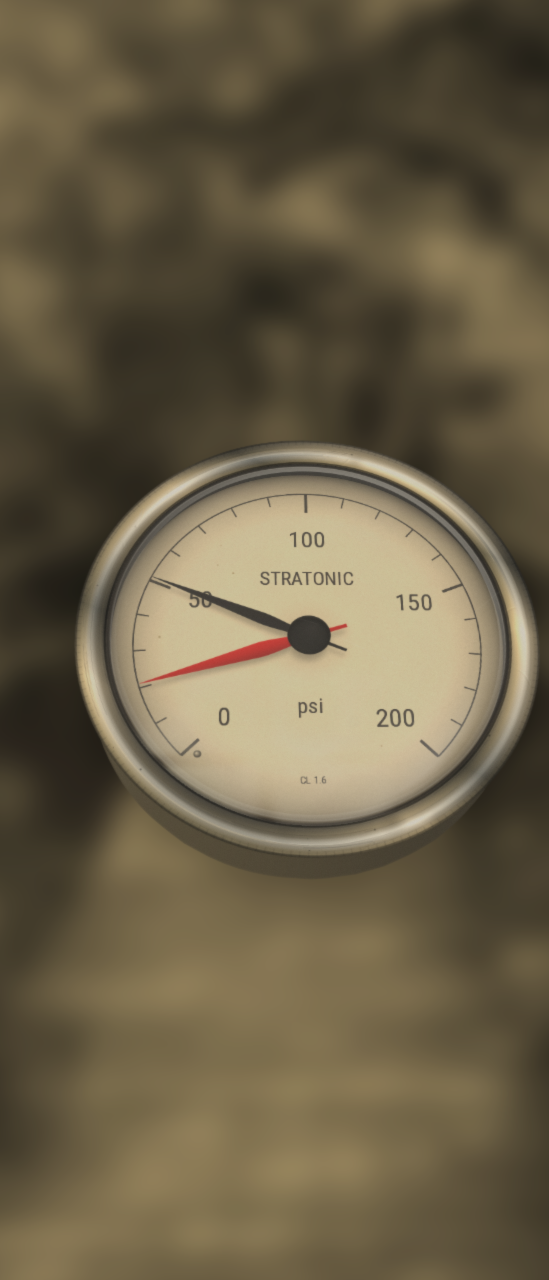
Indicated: 20,psi
